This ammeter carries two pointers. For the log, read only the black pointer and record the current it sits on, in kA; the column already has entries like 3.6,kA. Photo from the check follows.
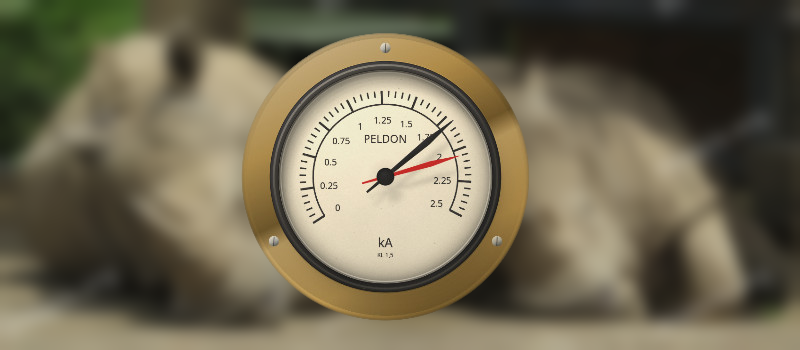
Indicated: 1.8,kA
